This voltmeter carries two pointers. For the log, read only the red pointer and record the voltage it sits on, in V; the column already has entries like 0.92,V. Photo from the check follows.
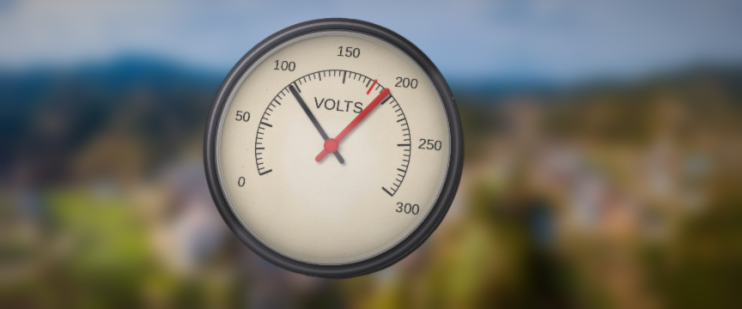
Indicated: 195,V
